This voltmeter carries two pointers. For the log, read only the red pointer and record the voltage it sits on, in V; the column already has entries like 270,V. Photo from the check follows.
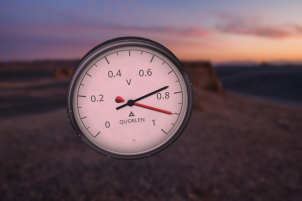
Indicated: 0.9,V
